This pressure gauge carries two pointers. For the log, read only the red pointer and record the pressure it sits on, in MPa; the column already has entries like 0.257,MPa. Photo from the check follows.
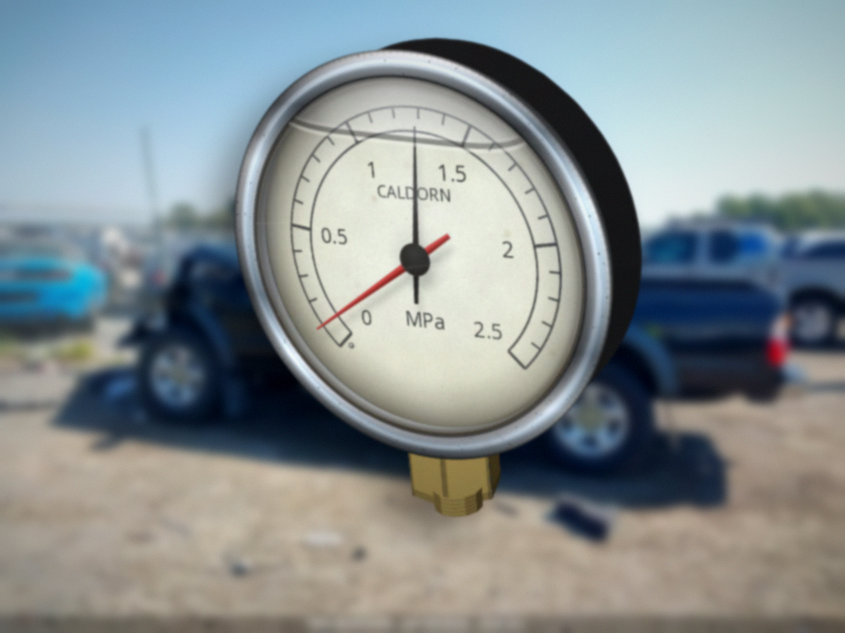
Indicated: 0.1,MPa
